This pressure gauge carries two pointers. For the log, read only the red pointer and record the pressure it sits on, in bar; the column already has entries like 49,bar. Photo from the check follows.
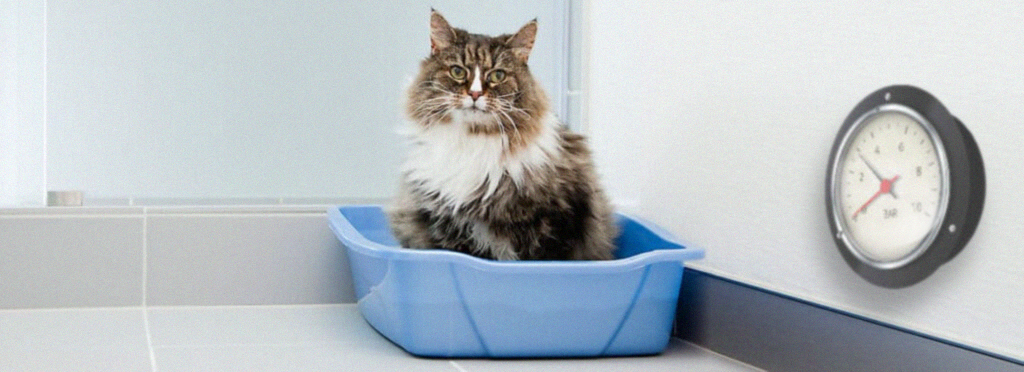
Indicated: 0,bar
